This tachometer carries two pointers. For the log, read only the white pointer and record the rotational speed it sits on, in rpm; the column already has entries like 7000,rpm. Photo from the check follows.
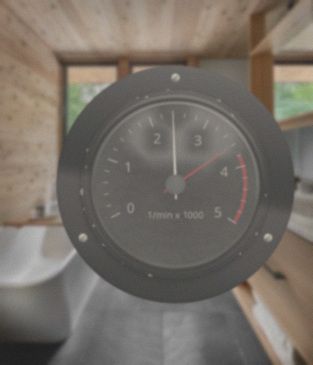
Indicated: 2400,rpm
